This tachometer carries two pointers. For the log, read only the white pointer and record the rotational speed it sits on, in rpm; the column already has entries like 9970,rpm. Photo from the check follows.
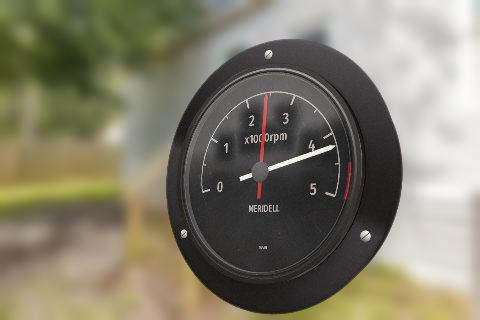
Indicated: 4250,rpm
